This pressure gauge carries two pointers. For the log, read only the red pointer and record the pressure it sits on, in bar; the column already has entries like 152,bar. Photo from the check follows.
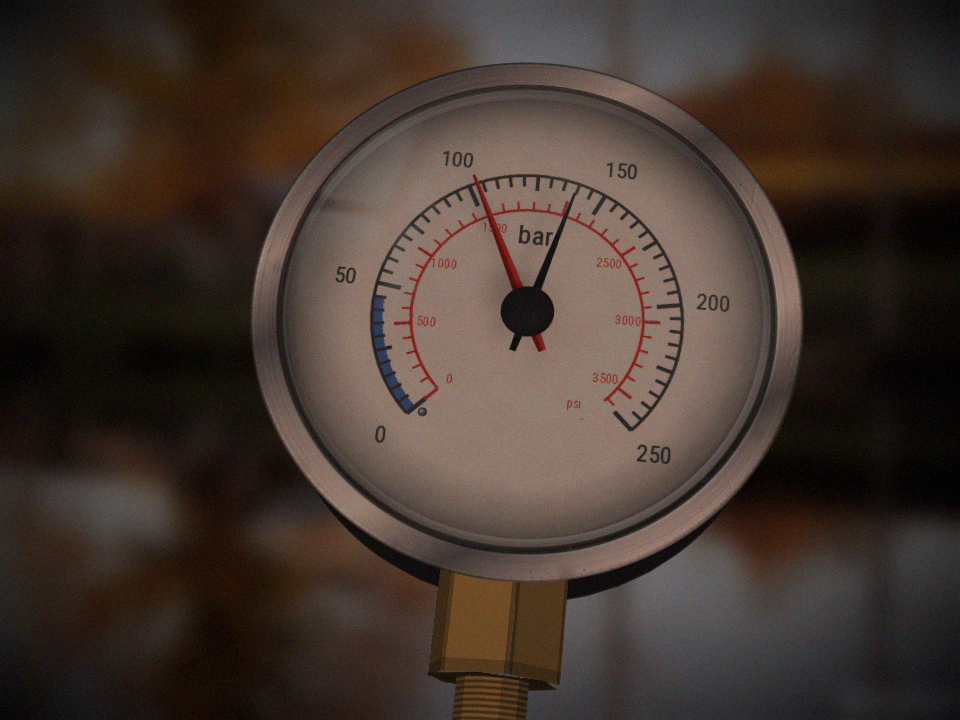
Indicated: 102.5,bar
